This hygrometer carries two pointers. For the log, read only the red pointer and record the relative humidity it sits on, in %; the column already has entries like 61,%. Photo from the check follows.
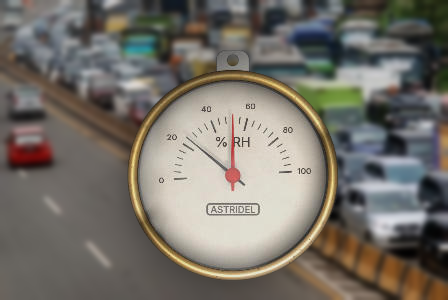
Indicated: 52,%
